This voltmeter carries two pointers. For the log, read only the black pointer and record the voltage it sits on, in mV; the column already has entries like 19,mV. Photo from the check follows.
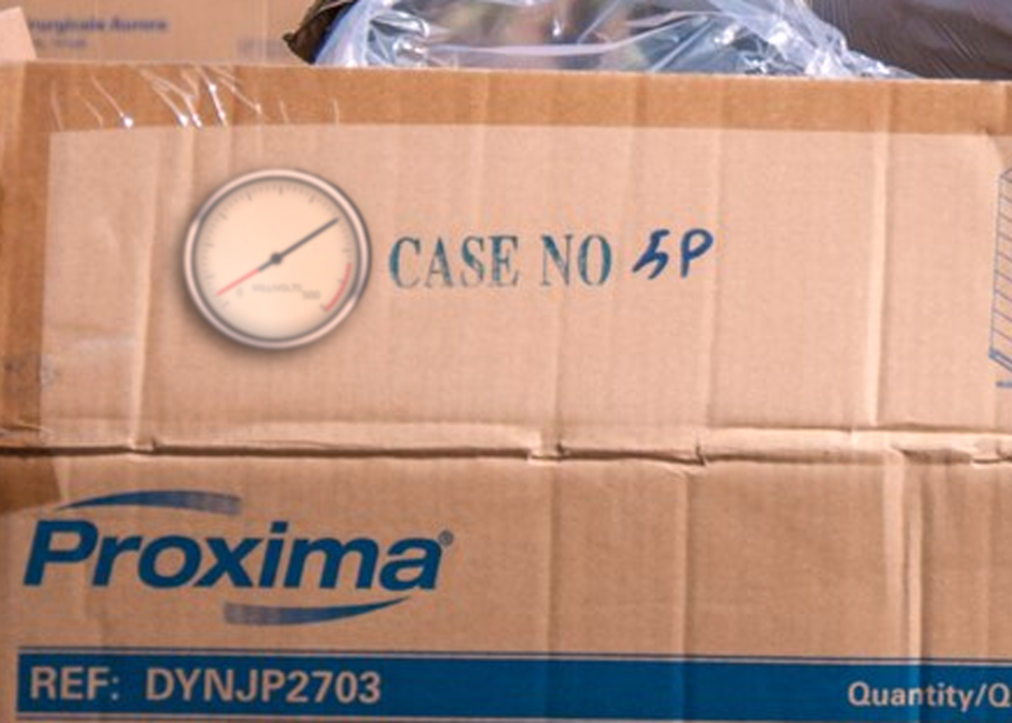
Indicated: 350,mV
